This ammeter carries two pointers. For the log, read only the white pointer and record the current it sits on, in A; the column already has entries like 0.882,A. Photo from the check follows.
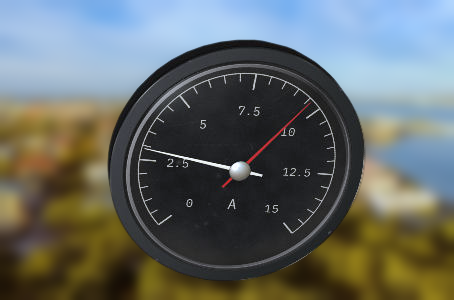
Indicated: 3,A
